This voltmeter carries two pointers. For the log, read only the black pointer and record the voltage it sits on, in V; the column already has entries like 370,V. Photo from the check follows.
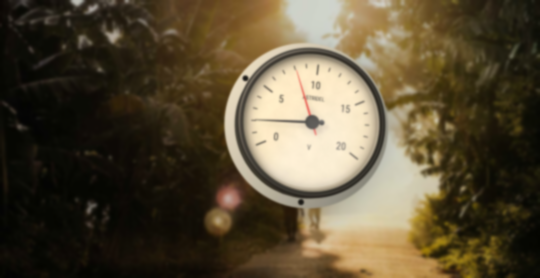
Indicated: 2,V
